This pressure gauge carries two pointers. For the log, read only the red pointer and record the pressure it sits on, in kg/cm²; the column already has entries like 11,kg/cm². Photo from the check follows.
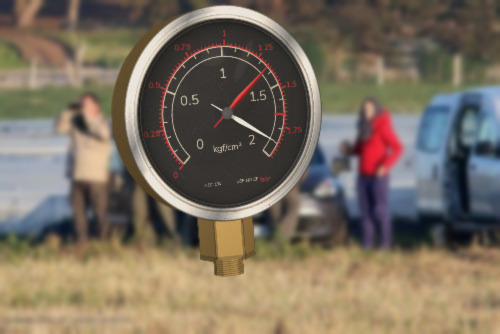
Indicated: 1.35,kg/cm²
